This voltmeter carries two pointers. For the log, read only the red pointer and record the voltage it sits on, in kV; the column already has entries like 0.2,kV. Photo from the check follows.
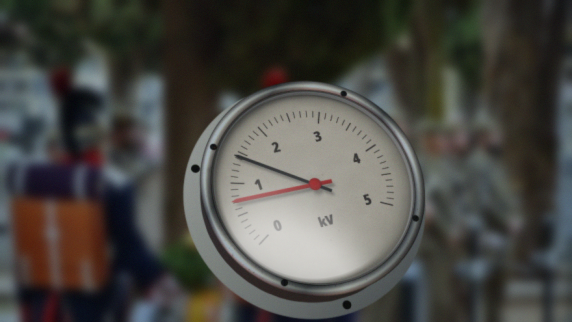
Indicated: 0.7,kV
